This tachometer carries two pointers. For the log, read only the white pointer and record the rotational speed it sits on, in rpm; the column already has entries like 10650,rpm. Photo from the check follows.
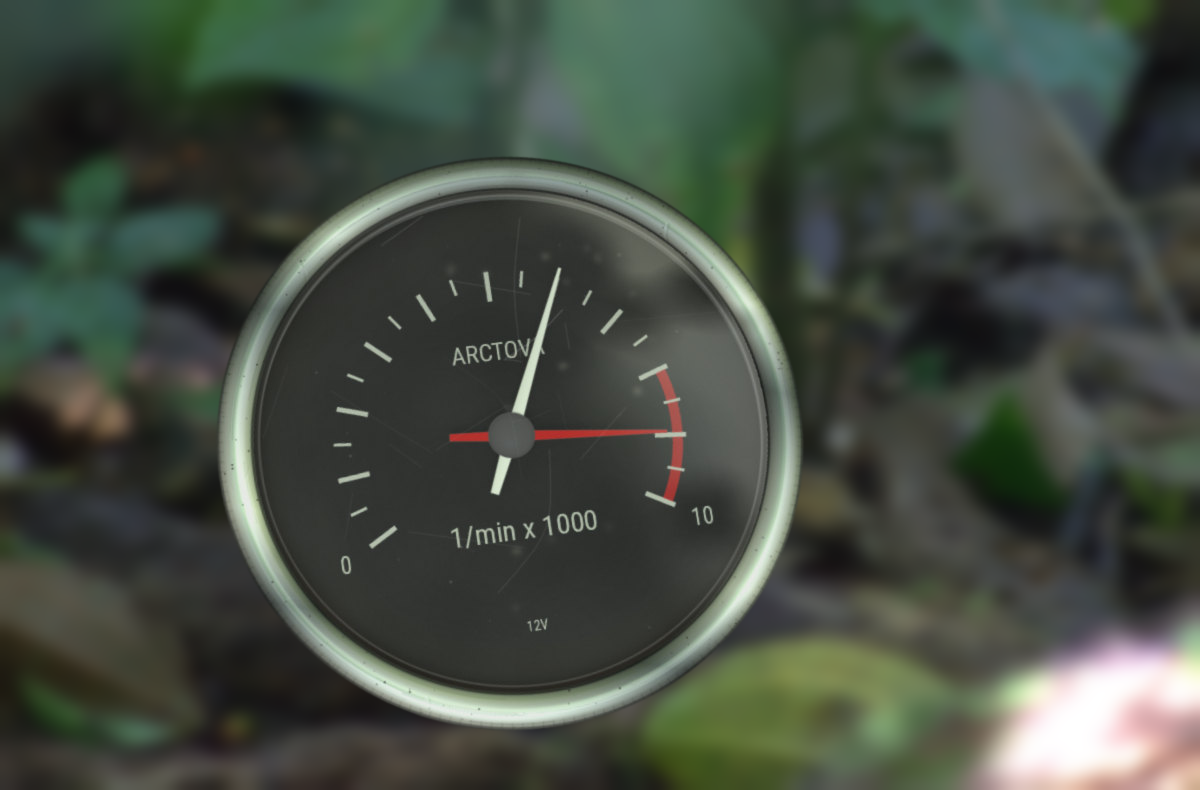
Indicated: 6000,rpm
